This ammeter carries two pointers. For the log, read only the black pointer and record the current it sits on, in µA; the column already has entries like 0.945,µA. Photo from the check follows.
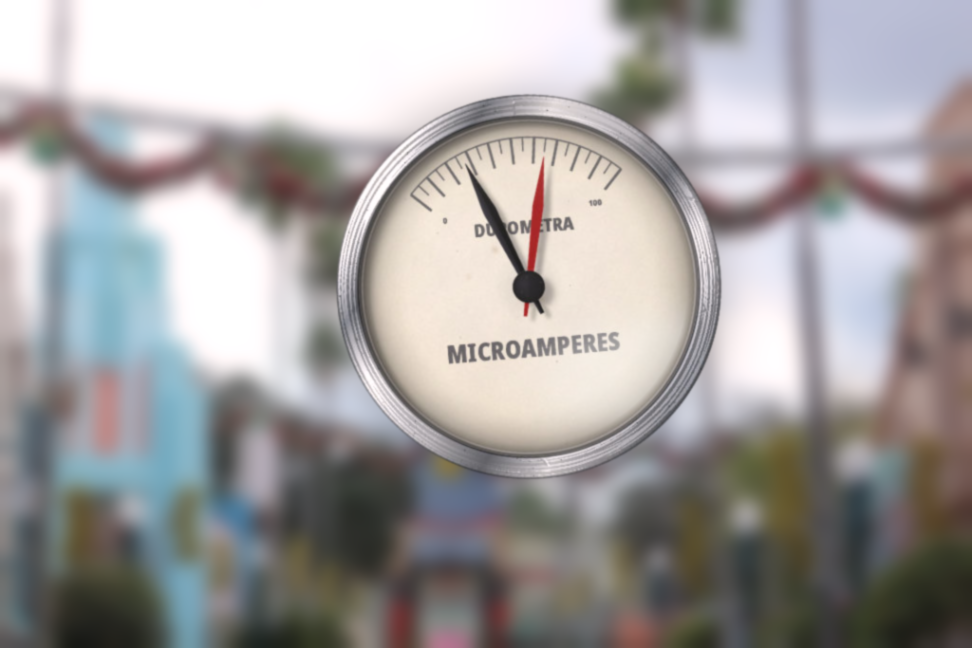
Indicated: 27.5,µA
